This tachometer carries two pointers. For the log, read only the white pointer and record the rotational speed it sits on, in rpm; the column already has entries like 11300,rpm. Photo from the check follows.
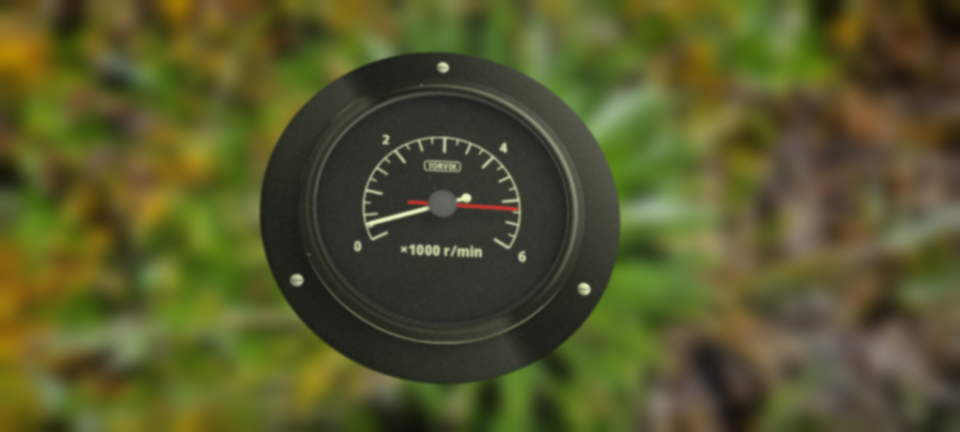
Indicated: 250,rpm
